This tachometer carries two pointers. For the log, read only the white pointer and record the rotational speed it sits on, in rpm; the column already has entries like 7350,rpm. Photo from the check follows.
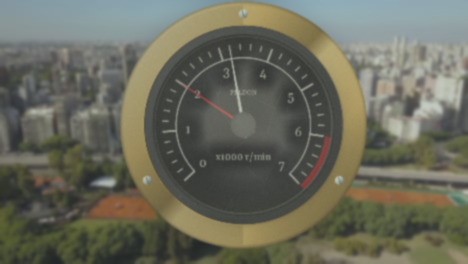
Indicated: 3200,rpm
